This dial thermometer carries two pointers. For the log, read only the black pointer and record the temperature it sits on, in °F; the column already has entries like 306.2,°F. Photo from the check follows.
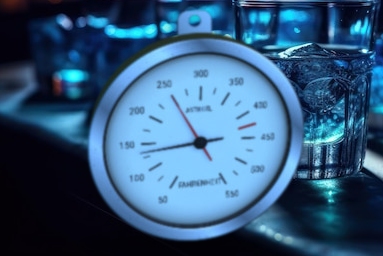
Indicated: 137.5,°F
